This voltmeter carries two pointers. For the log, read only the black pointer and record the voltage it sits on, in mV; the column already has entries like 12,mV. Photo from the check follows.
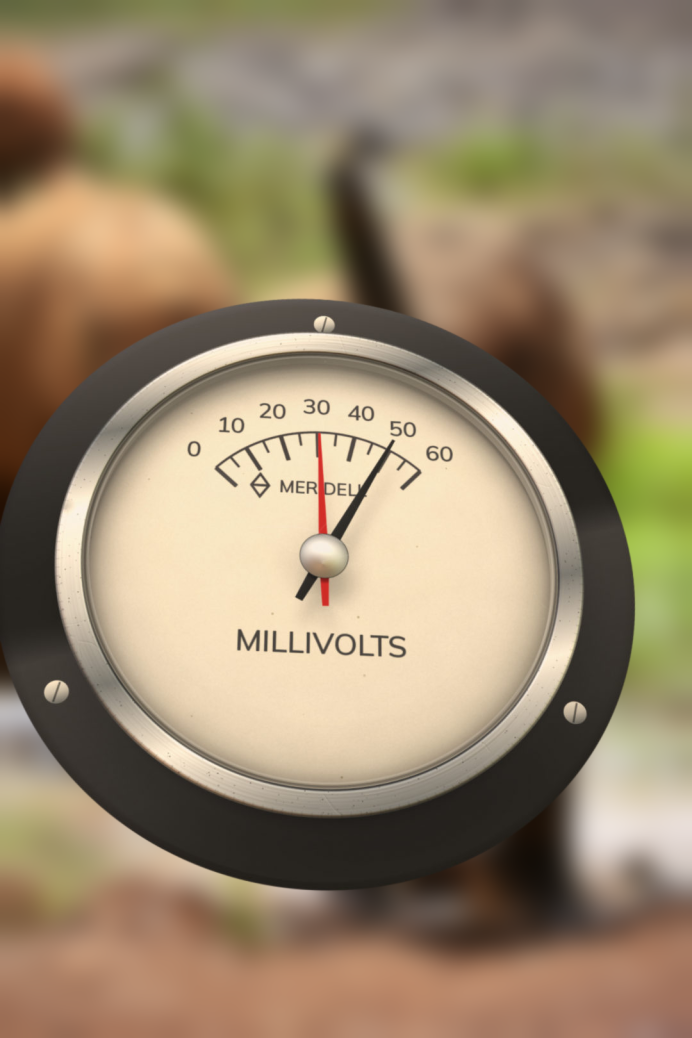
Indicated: 50,mV
